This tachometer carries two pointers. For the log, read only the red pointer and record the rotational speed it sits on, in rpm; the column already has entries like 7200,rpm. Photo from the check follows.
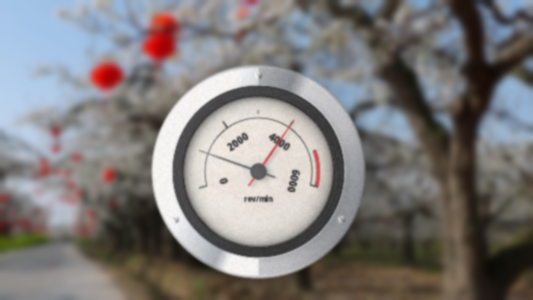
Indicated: 4000,rpm
